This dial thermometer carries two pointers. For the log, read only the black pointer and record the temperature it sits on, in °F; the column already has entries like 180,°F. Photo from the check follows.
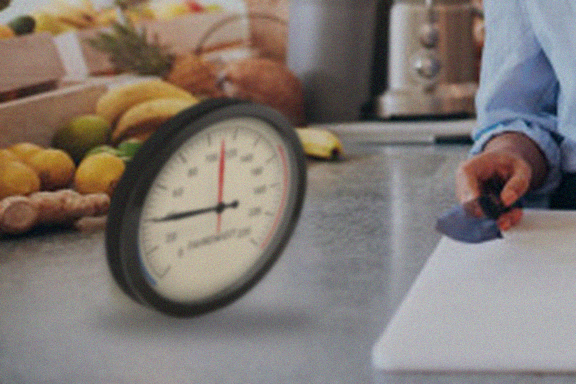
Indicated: 40,°F
